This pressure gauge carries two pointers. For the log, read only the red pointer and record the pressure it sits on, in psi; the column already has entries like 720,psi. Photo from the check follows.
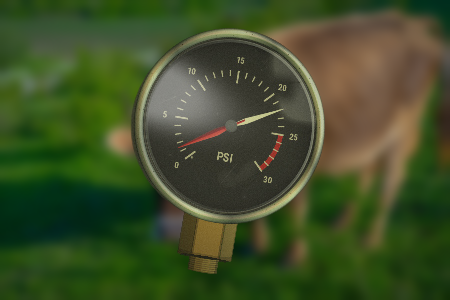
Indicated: 1.5,psi
